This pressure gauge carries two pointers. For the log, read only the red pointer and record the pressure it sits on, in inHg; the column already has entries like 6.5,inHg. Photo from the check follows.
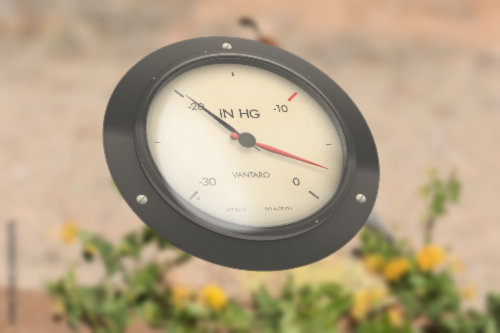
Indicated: -2.5,inHg
